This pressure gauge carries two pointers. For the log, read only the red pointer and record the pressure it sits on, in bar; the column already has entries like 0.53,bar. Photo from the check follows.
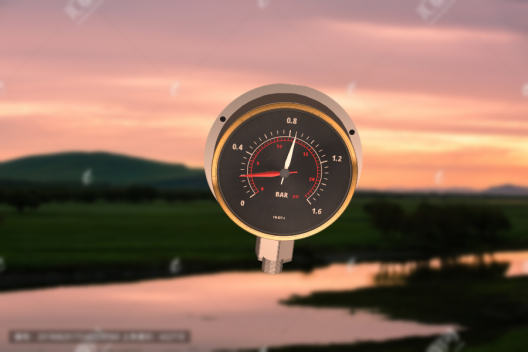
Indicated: 0.2,bar
